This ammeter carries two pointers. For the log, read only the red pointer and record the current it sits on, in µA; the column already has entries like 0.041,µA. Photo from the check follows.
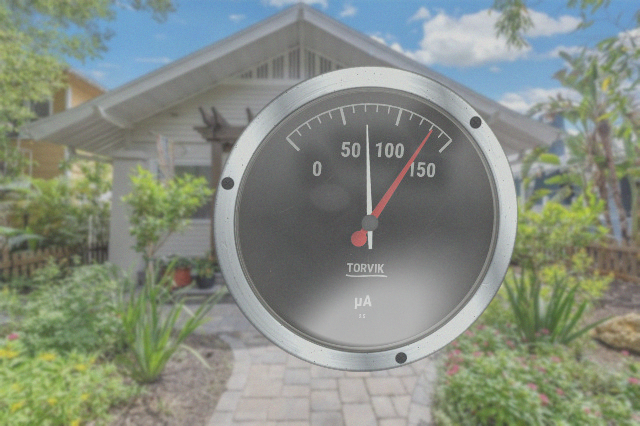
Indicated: 130,µA
